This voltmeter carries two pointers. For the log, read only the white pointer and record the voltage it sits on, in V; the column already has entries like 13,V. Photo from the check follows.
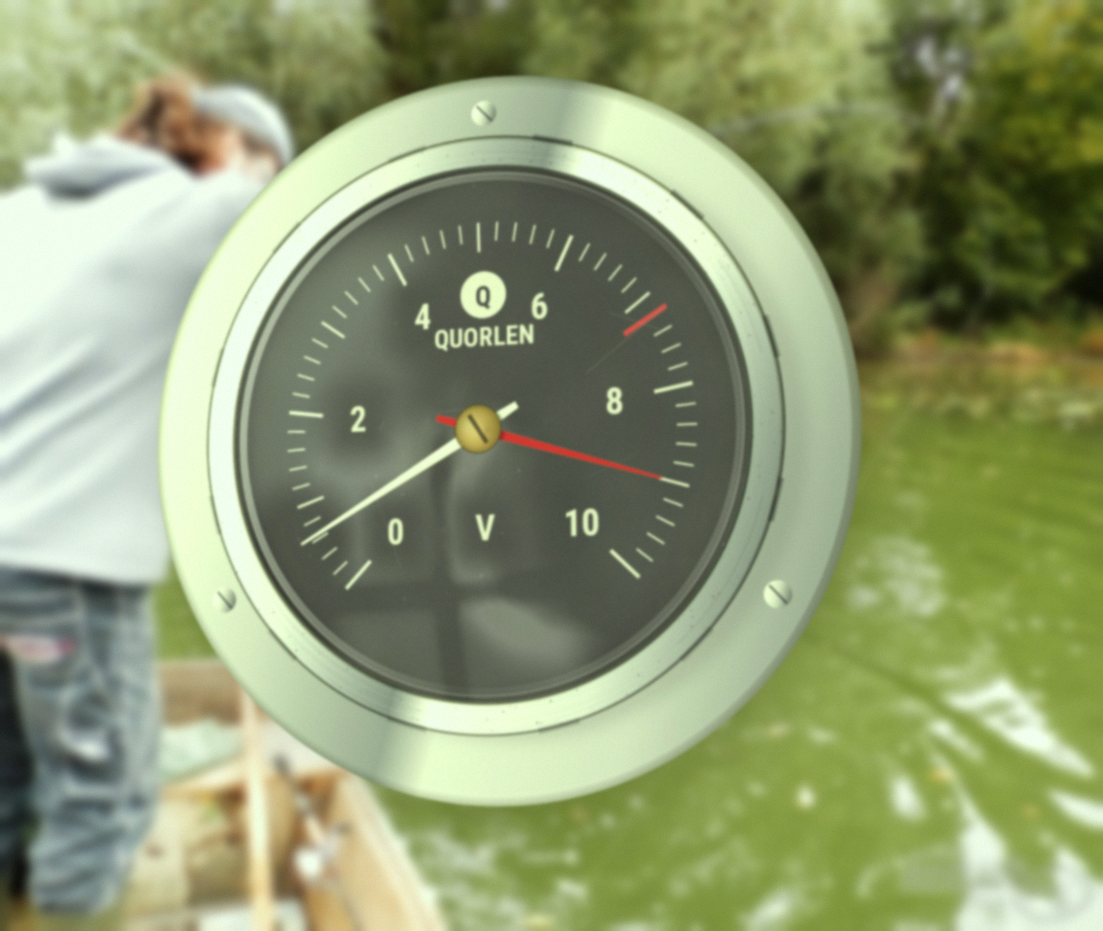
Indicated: 0.6,V
